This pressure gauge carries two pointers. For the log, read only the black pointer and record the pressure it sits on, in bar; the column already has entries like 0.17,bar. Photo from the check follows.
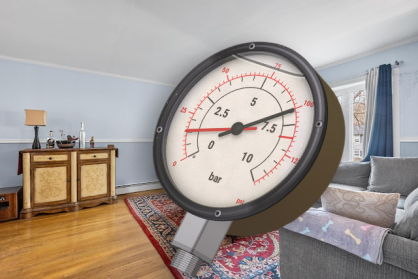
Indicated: 7,bar
